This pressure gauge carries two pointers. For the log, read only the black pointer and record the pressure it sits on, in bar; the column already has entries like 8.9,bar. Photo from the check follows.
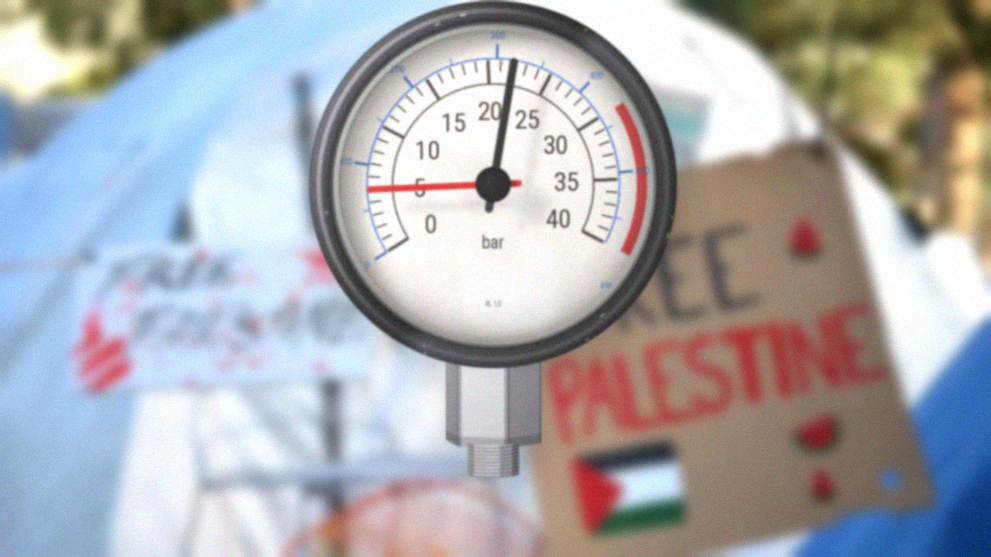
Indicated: 22,bar
